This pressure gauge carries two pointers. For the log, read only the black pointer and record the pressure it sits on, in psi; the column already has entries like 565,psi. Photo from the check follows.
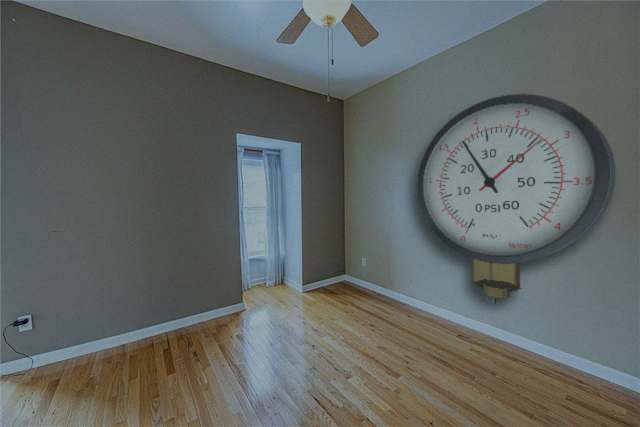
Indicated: 25,psi
